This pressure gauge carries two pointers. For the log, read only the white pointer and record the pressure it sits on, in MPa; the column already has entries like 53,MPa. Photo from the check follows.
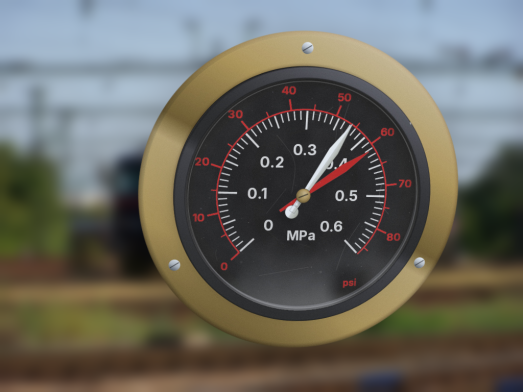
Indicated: 0.37,MPa
